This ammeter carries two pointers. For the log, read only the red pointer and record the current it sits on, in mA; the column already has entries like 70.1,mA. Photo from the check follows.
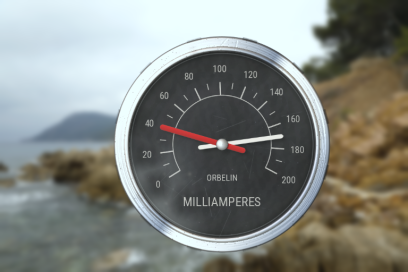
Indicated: 40,mA
